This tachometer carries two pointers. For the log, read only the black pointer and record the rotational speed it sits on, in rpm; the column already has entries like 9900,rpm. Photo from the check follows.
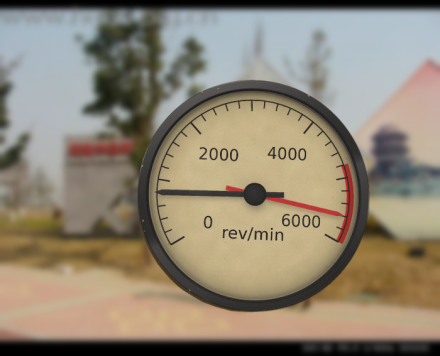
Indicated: 800,rpm
